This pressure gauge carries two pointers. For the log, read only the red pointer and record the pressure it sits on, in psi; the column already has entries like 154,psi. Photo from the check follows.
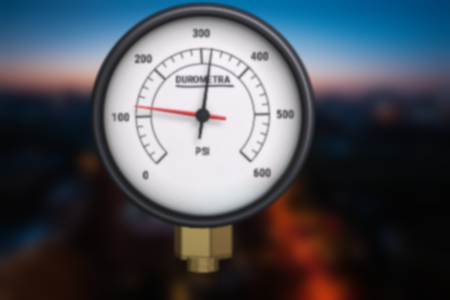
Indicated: 120,psi
